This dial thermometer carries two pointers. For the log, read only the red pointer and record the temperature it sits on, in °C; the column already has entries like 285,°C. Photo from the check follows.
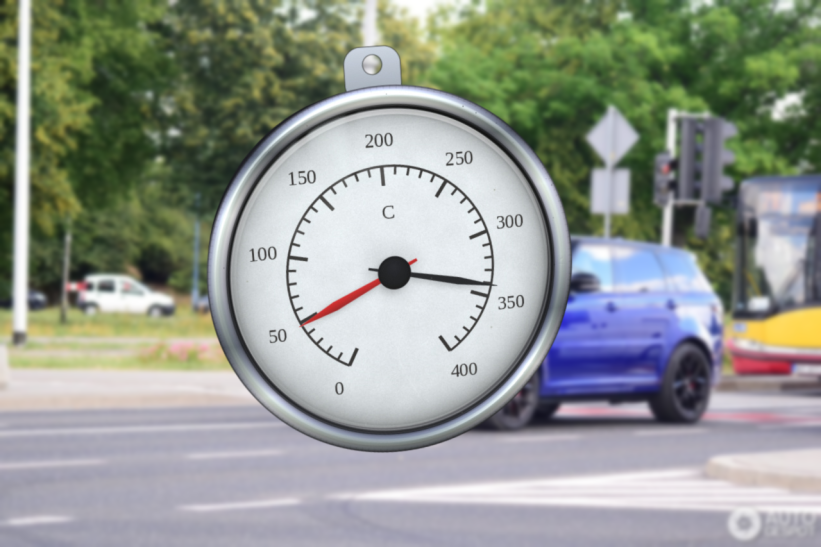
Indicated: 50,°C
